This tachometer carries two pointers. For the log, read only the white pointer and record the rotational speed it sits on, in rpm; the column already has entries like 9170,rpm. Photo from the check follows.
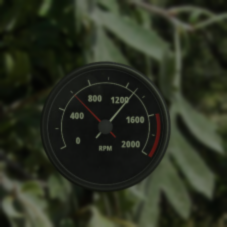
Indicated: 1300,rpm
